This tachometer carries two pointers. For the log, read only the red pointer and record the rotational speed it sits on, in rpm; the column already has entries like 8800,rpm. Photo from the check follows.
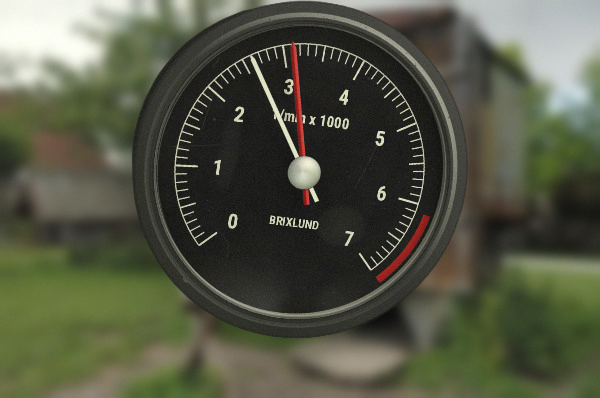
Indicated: 3100,rpm
